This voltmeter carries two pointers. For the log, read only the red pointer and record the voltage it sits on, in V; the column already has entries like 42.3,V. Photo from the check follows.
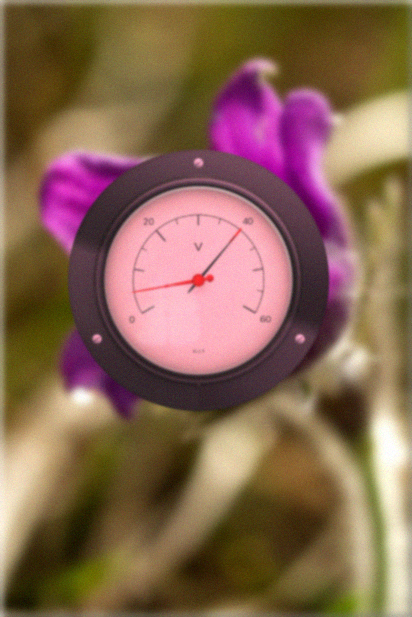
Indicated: 5,V
